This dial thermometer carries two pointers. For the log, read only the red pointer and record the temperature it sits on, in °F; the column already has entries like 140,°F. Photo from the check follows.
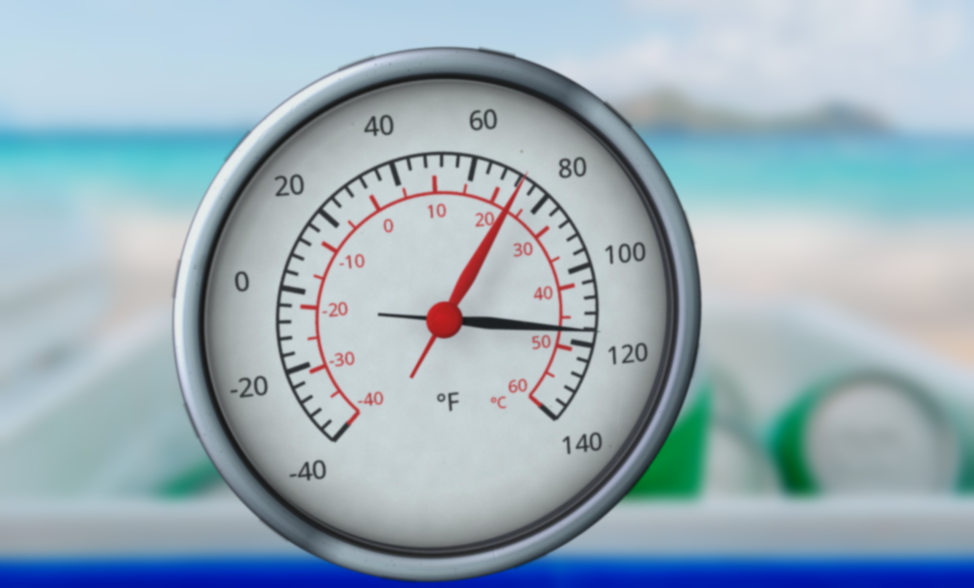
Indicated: 72,°F
